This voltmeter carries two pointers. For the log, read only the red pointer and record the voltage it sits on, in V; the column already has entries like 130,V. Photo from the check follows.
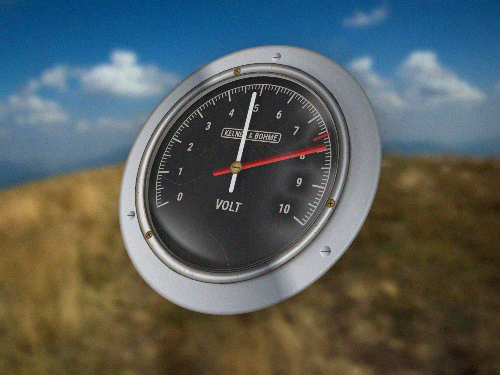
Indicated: 8,V
